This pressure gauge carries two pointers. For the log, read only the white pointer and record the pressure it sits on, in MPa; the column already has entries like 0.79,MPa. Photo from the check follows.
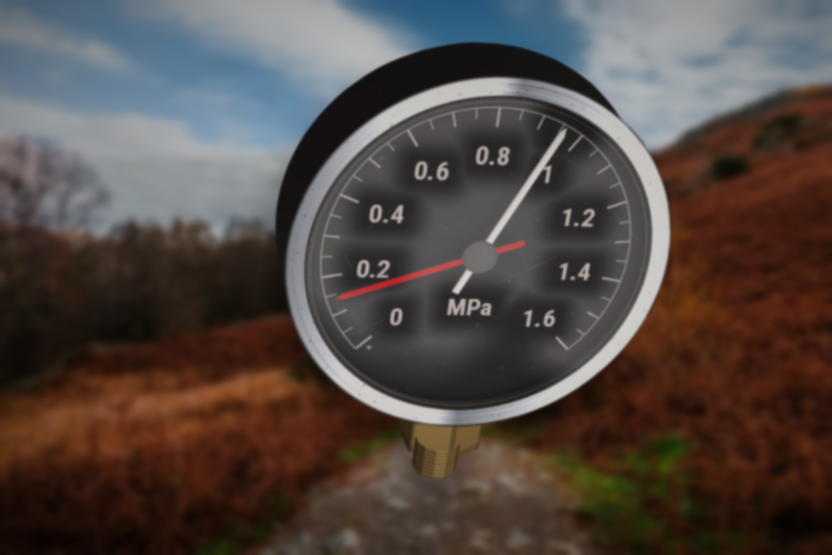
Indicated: 0.95,MPa
